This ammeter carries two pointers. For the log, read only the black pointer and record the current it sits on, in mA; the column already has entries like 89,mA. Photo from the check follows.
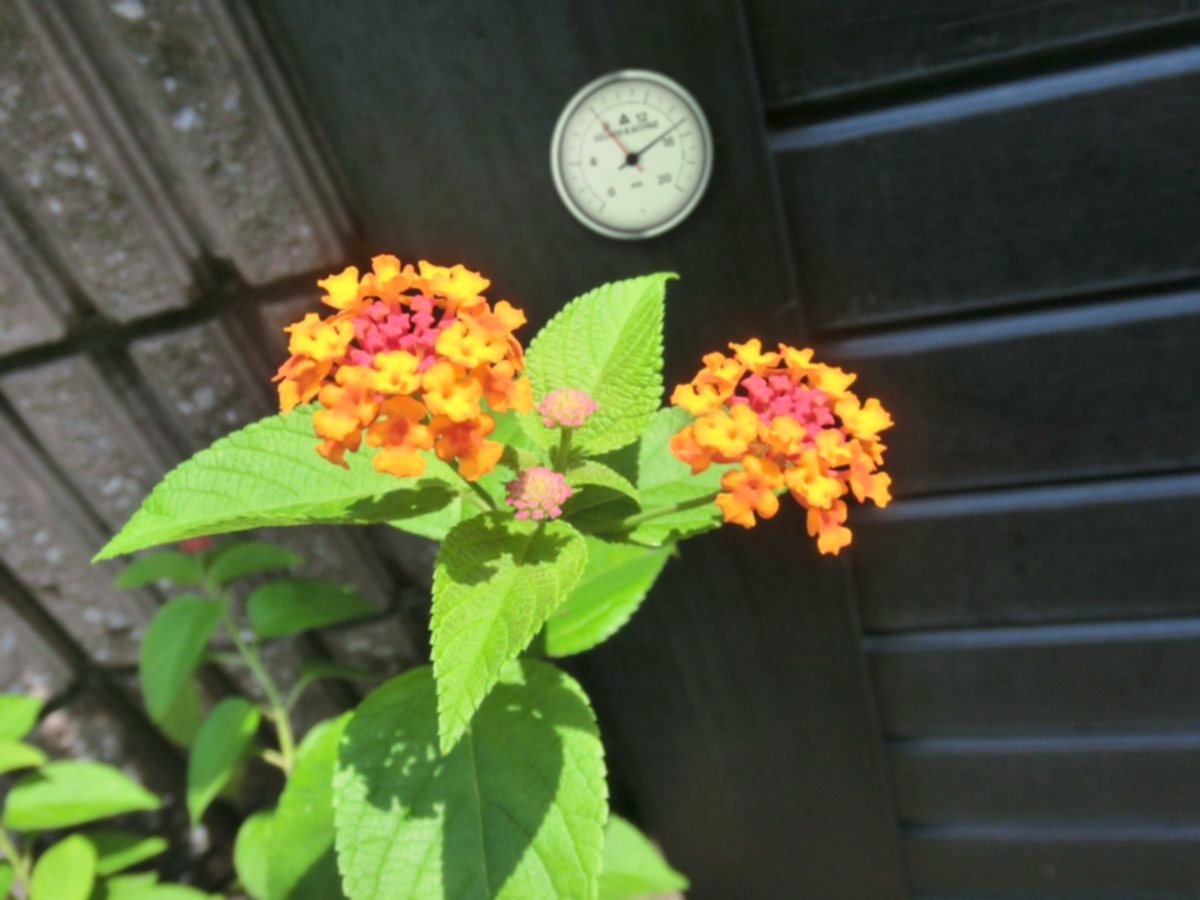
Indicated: 15,mA
